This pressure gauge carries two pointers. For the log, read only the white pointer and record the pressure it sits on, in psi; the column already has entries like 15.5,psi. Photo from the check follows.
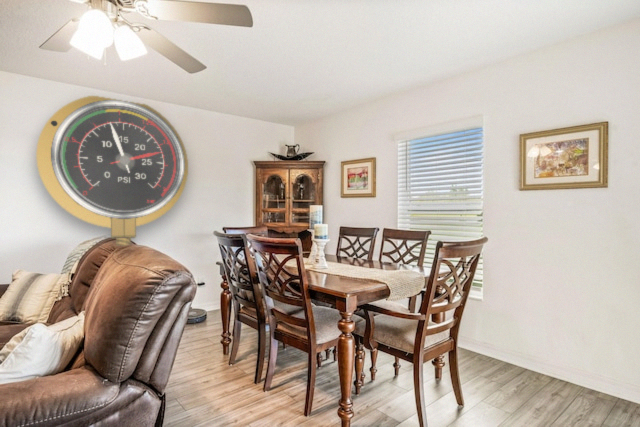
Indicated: 13,psi
